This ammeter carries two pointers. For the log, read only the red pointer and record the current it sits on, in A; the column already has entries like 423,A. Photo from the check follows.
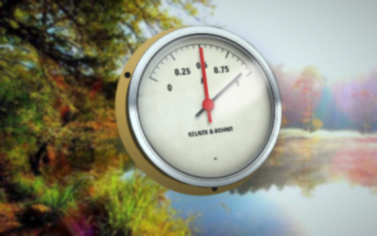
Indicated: 0.5,A
